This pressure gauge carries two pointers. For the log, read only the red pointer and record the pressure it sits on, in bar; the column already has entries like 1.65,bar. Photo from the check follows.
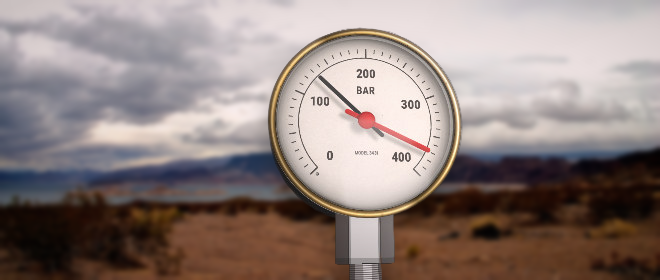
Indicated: 370,bar
